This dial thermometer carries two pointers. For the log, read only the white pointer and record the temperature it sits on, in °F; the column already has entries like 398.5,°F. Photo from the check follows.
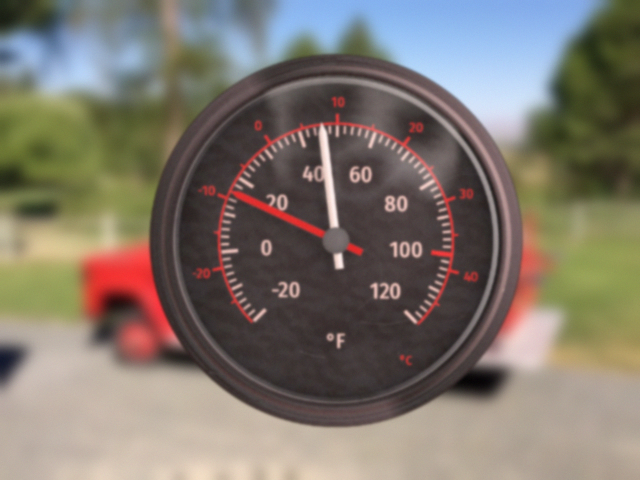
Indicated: 46,°F
